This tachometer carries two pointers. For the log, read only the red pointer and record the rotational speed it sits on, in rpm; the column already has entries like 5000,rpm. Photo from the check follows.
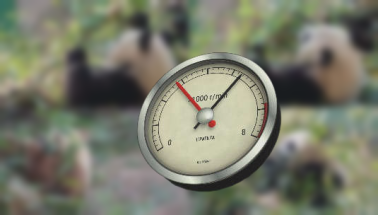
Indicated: 2800,rpm
